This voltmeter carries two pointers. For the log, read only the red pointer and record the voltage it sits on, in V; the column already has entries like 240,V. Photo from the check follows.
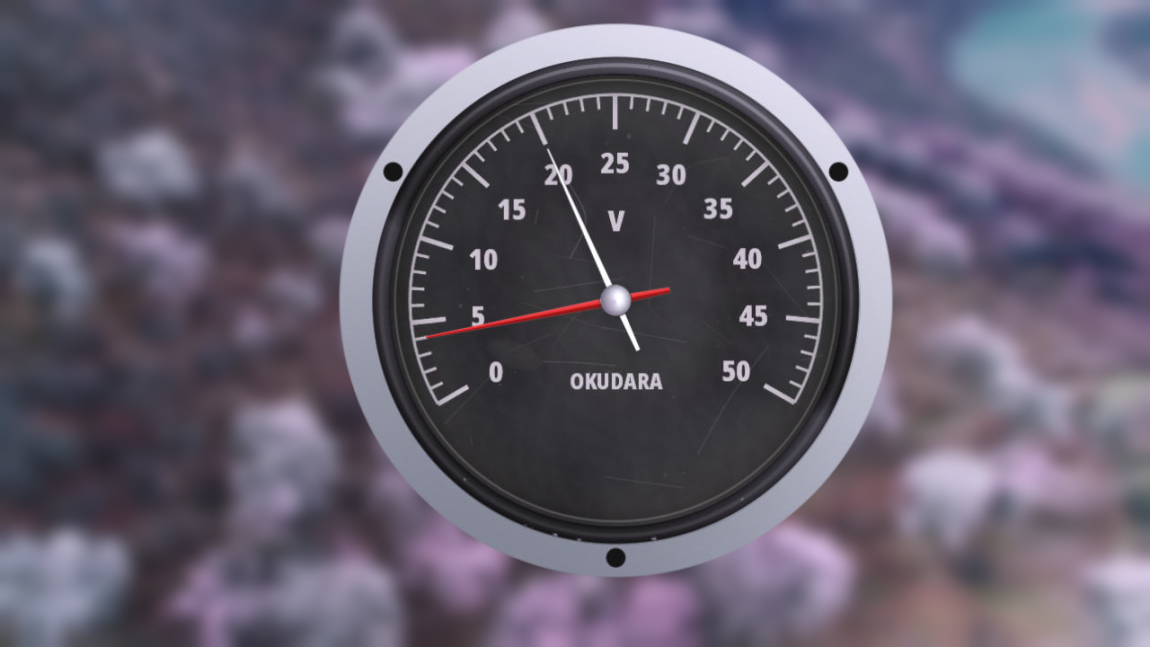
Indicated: 4,V
